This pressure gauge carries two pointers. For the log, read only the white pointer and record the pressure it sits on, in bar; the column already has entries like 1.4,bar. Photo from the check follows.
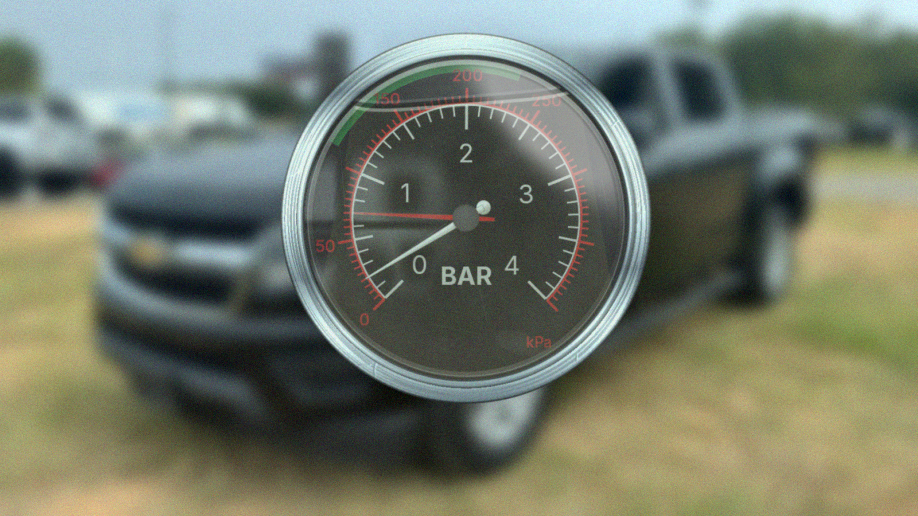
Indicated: 0.2,bar
